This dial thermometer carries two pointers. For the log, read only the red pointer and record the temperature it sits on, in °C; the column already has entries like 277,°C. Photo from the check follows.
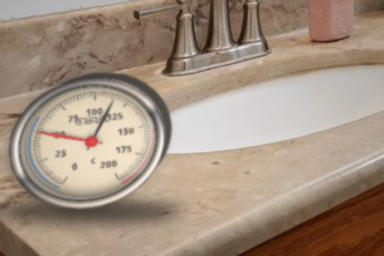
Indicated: 50,°C
